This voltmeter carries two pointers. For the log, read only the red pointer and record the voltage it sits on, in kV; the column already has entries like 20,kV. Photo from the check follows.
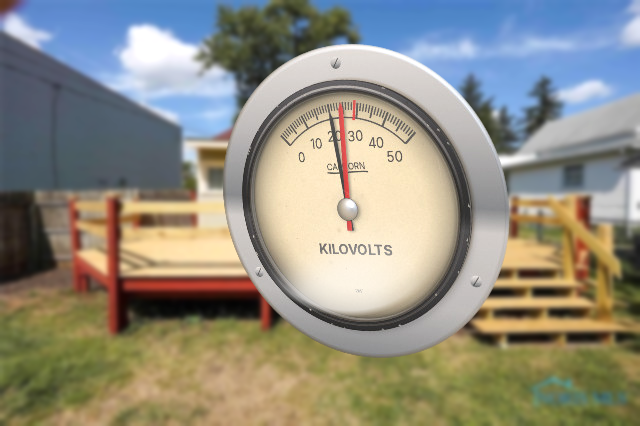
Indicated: 25,kV
